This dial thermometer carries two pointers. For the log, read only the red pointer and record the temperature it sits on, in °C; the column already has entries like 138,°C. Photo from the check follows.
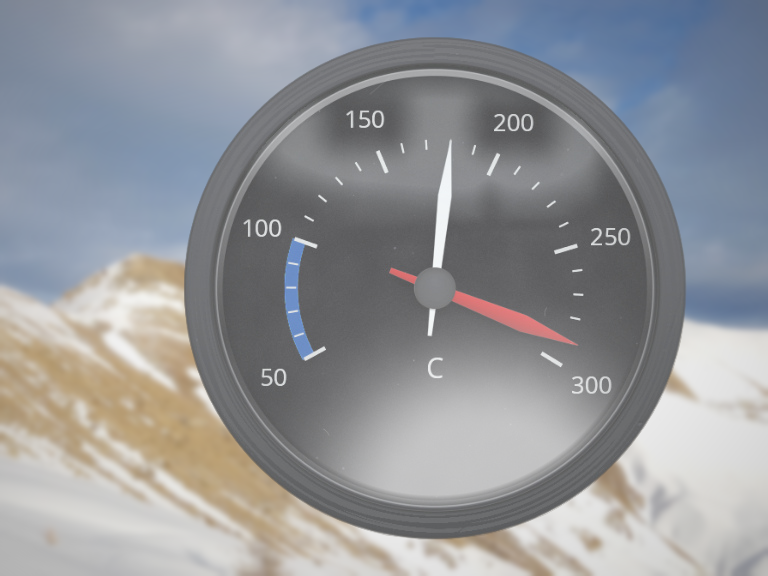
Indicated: 290,°C
